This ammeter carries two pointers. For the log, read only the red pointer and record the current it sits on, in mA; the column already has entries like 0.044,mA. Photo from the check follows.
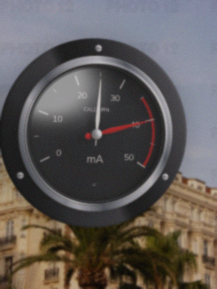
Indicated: 40,mA
